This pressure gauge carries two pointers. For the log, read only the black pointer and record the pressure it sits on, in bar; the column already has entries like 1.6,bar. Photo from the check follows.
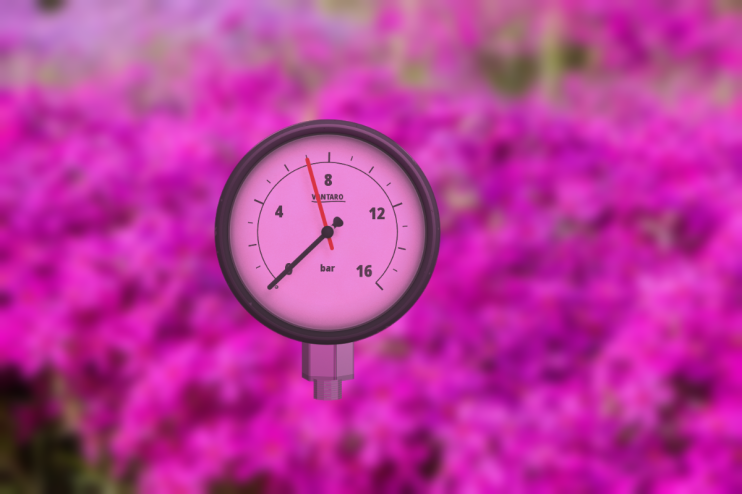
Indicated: 0,bar
